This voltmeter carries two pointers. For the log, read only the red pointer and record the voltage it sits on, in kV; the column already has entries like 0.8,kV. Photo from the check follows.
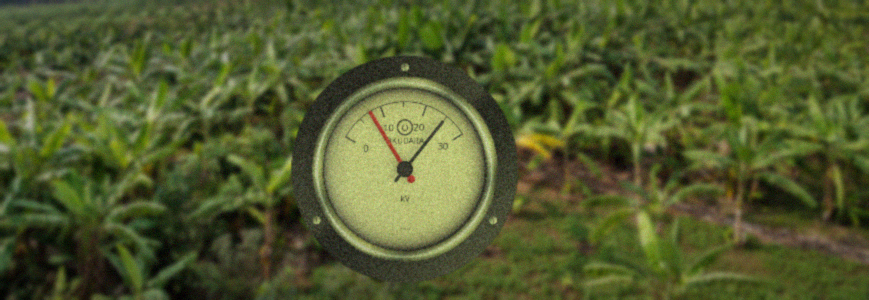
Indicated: 7.5,kV
